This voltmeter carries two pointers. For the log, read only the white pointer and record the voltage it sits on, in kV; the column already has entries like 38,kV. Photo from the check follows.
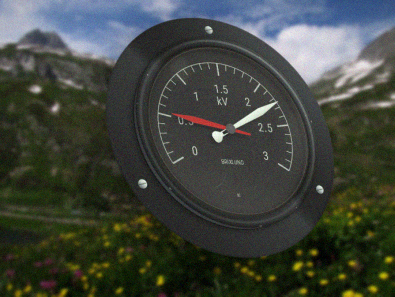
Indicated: 2.25,kV
